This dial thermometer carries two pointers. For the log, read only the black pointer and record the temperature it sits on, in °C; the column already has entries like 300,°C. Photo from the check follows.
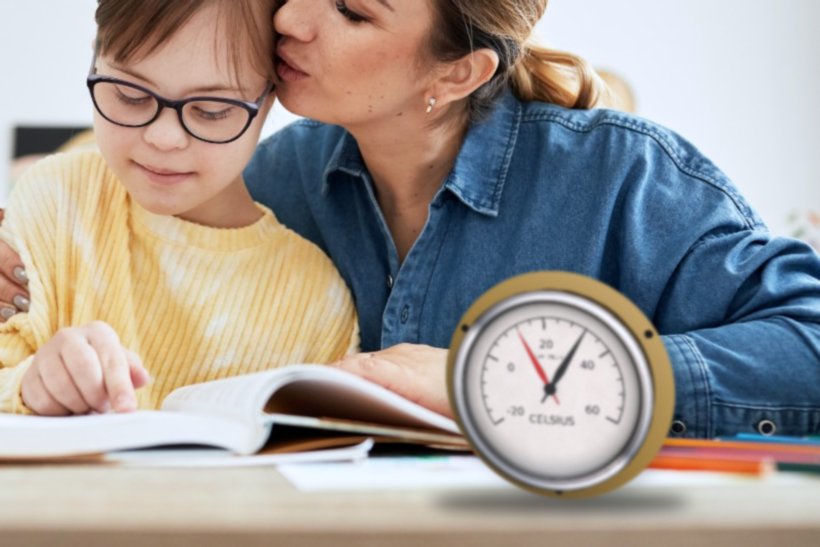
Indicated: 32,°C
